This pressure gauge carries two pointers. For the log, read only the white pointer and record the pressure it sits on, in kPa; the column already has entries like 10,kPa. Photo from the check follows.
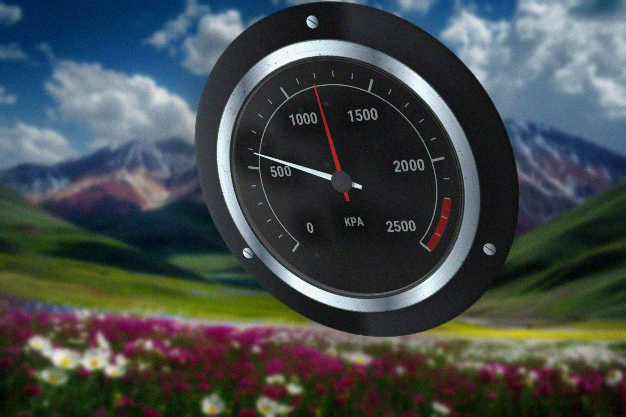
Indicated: 600,kPa
